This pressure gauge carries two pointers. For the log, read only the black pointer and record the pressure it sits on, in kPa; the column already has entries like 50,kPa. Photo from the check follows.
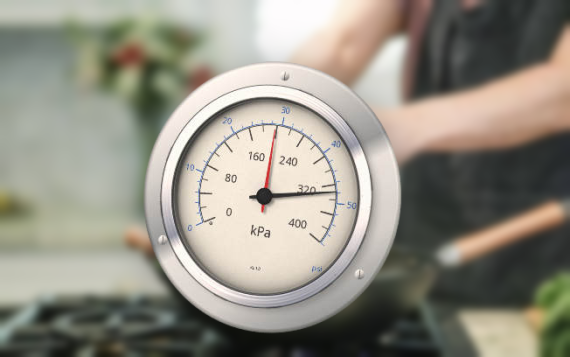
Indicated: 330,kPa
